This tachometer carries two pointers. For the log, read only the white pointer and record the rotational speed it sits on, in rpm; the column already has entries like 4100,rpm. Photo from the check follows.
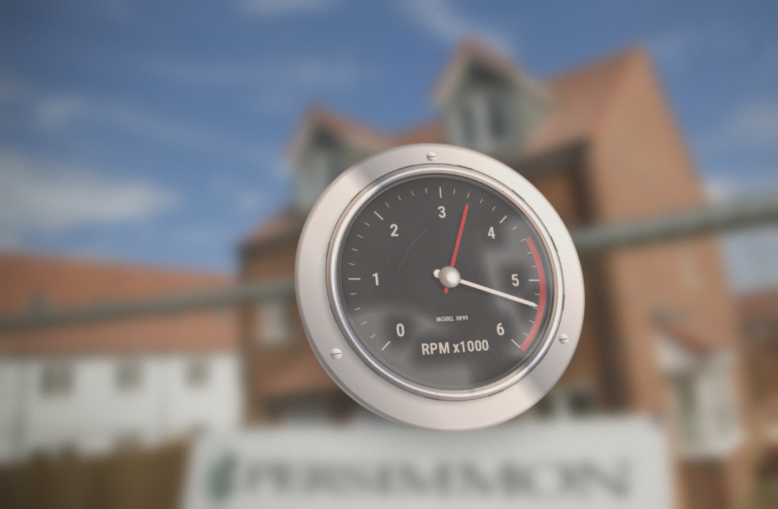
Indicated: 5400,rpm
